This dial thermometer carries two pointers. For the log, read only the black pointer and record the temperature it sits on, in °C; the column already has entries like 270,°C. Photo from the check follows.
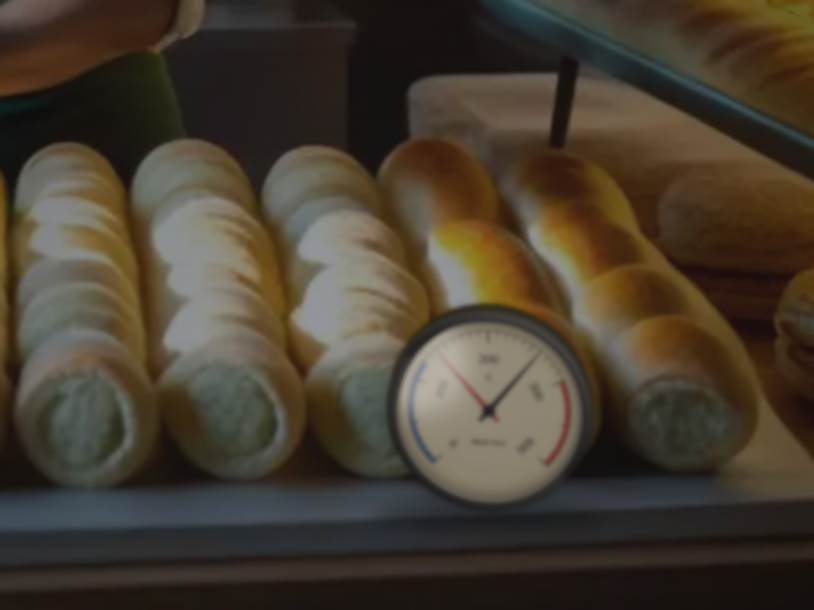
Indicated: 260,°C
